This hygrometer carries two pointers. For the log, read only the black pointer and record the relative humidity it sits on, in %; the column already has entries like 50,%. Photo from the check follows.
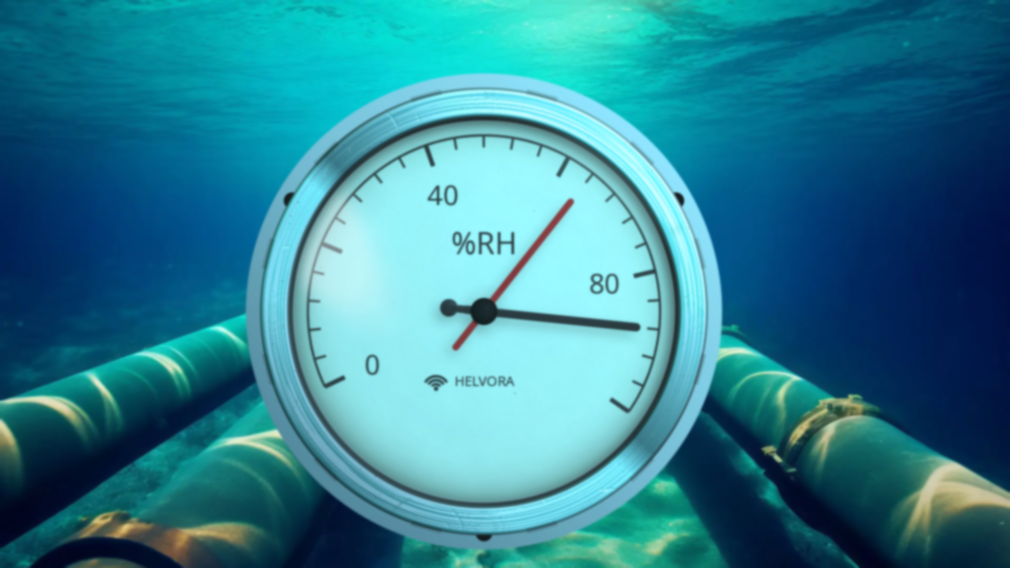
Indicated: 88,%
